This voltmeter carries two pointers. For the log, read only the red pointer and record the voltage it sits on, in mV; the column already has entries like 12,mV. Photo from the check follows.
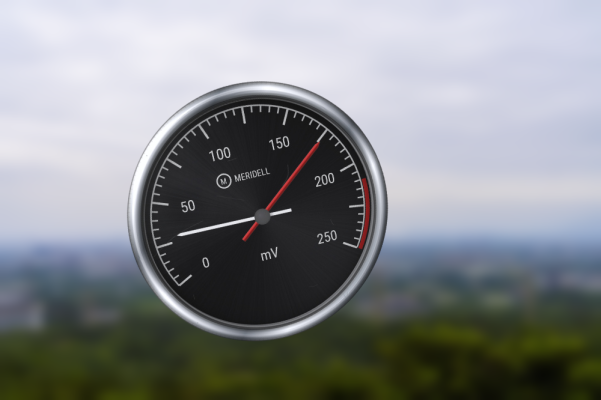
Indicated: 175,mV
